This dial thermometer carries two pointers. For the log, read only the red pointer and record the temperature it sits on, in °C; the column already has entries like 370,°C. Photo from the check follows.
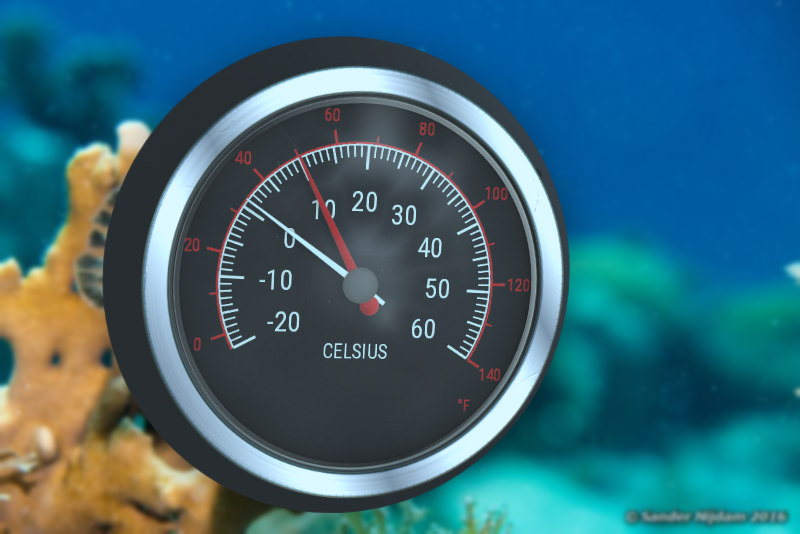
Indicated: 10,°C
